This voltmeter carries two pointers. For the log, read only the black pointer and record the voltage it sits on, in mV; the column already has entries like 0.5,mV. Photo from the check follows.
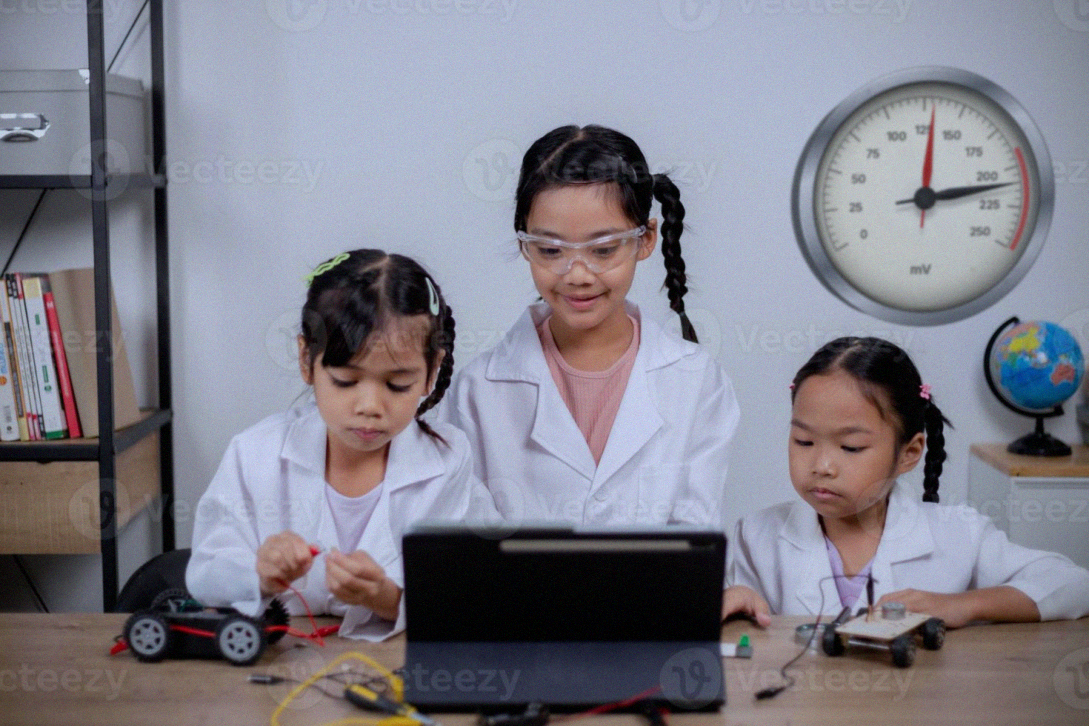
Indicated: 210,mV
